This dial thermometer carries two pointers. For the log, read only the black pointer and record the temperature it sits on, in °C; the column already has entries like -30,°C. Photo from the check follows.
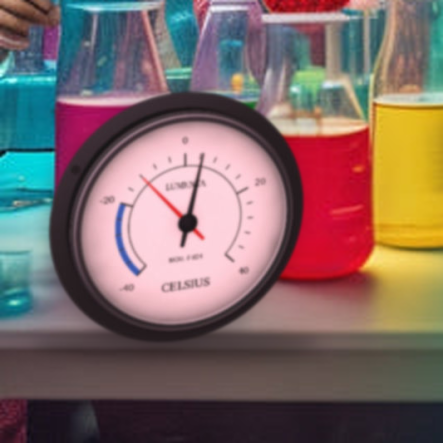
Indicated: 4,°C
